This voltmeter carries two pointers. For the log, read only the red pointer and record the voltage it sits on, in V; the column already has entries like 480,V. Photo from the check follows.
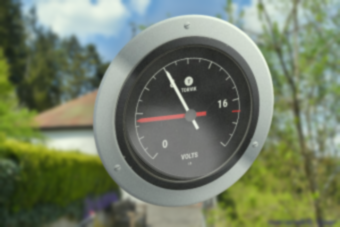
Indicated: 3.5,V
